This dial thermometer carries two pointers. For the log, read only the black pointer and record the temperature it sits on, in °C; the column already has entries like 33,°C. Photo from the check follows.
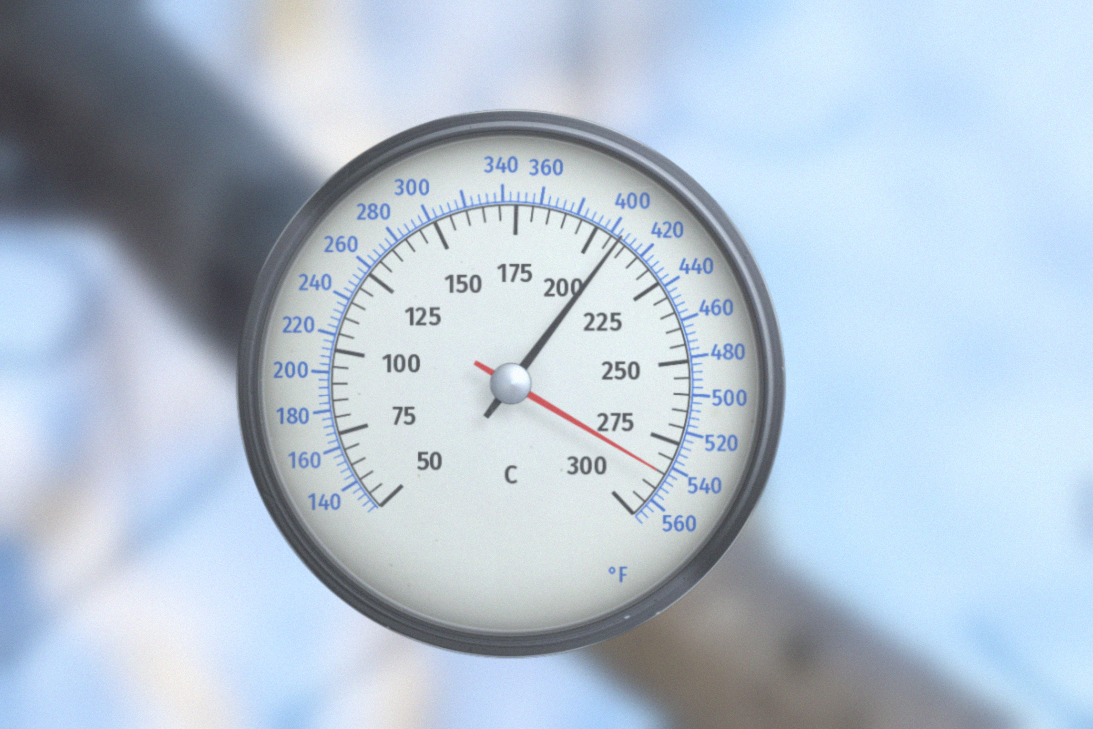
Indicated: 207.5,°C
